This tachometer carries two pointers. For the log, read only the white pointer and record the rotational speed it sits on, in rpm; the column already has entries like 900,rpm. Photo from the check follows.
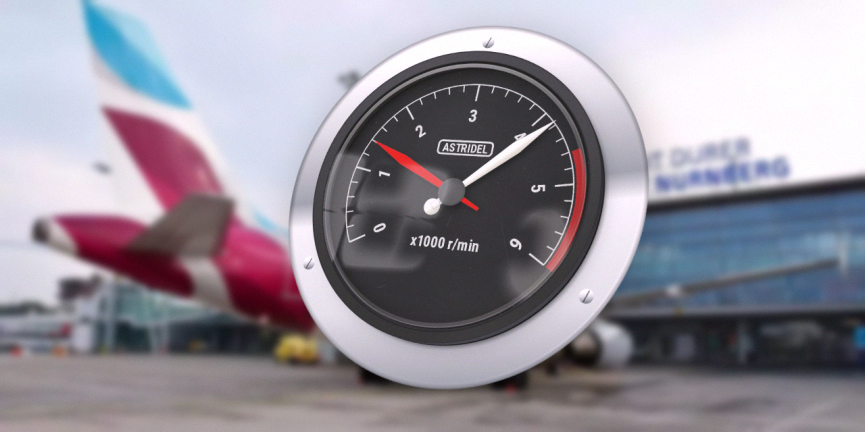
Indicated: 4200,rpm
